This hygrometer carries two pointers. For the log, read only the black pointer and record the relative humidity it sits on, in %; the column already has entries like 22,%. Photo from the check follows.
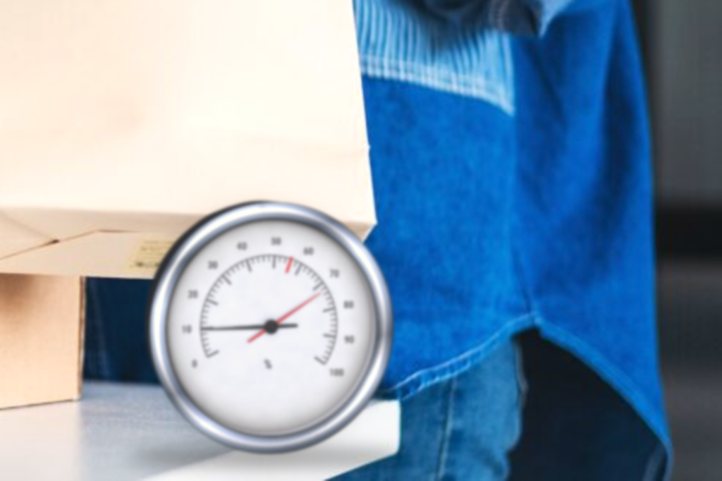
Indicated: 10,%
